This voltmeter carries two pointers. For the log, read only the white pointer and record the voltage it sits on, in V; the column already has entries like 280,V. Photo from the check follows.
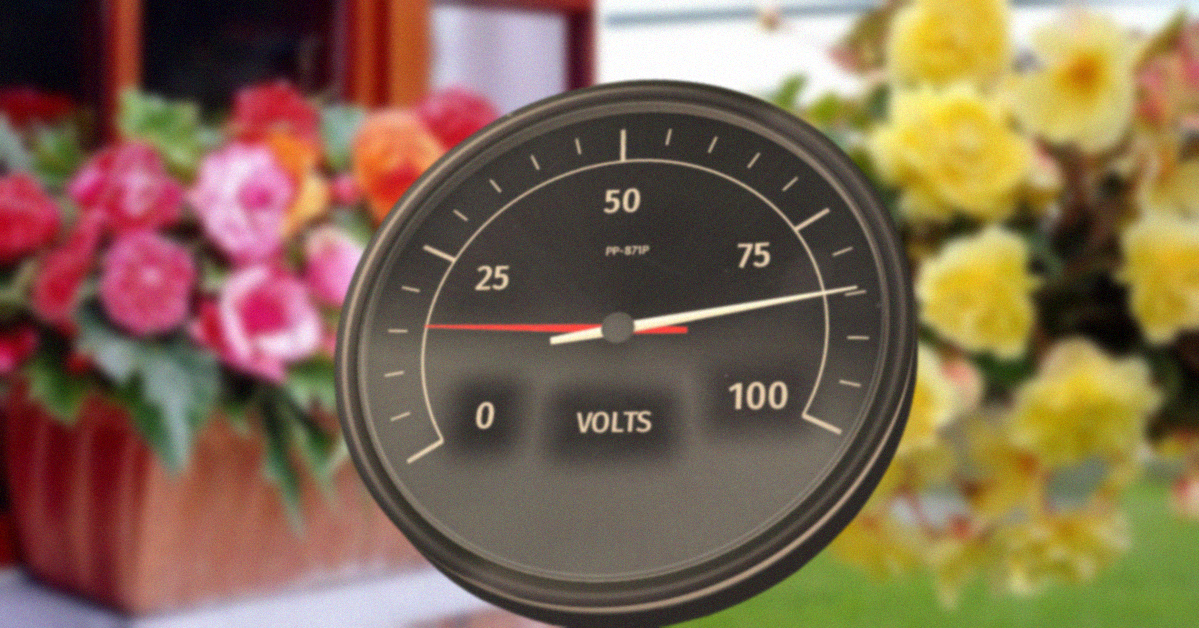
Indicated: 85,V
